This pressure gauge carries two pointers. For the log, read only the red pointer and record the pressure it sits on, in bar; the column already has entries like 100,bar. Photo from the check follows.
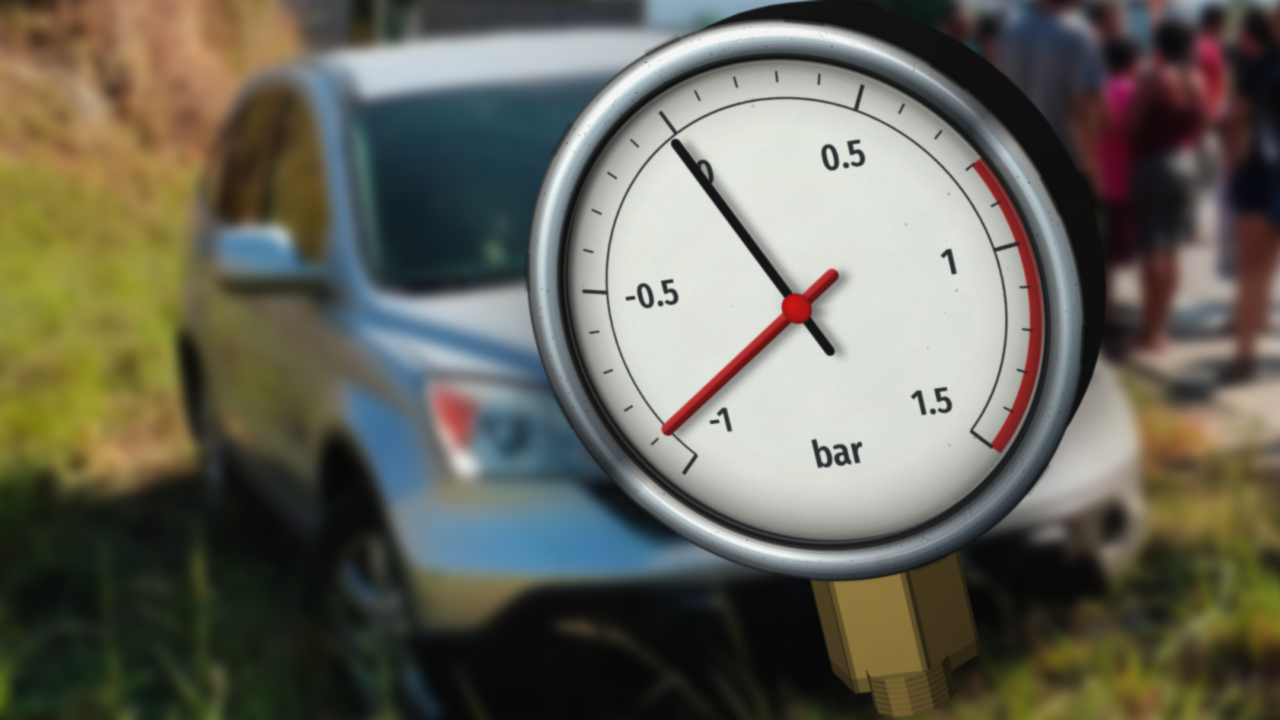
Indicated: -0.9,bar
